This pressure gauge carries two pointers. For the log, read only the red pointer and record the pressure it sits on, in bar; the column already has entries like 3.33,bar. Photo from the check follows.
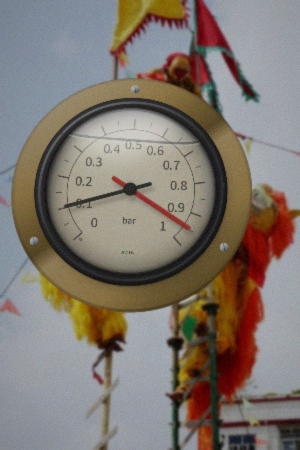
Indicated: 0.95,bar
